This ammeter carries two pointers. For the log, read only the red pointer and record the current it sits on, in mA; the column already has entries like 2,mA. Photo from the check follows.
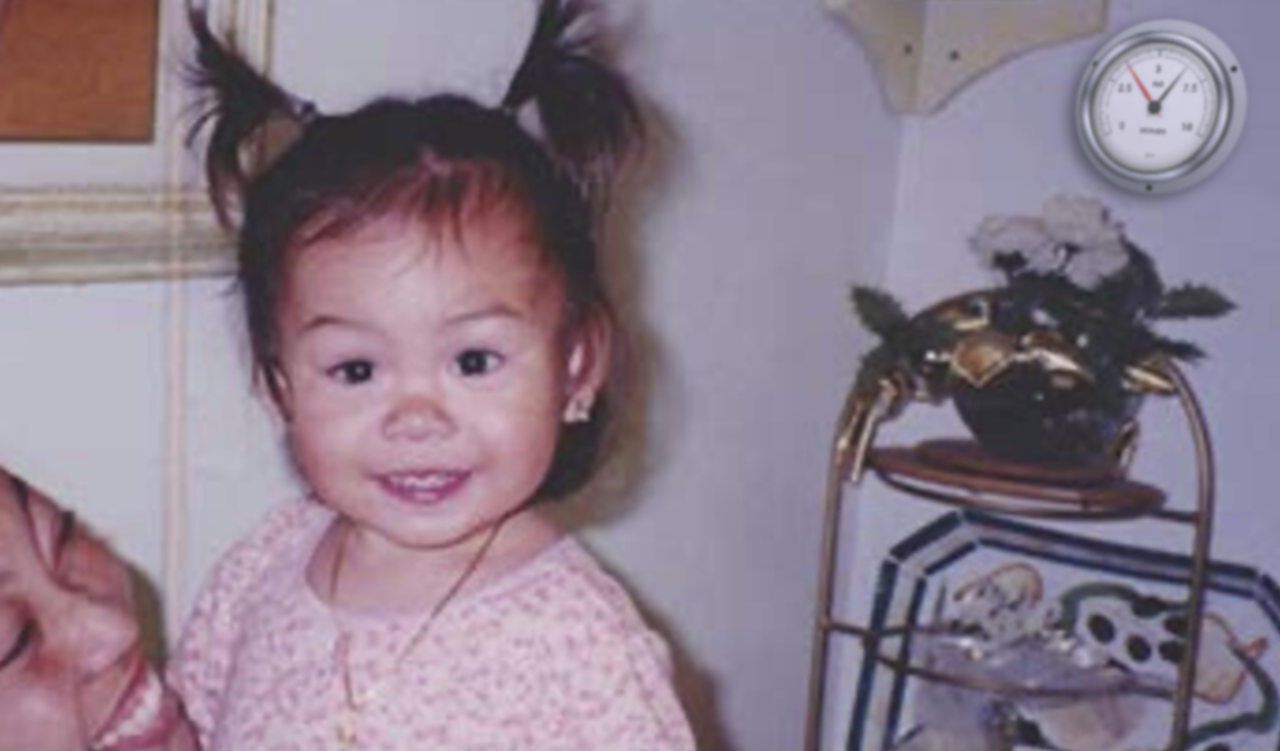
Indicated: 3.5,mA
